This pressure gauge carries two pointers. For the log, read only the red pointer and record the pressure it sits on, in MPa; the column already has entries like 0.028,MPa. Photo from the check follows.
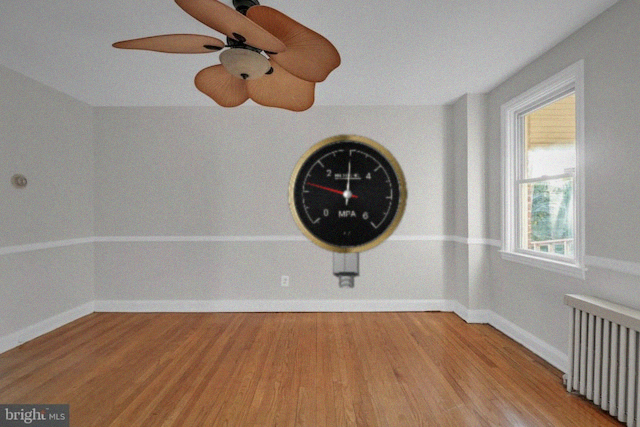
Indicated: 1.25,MPa
